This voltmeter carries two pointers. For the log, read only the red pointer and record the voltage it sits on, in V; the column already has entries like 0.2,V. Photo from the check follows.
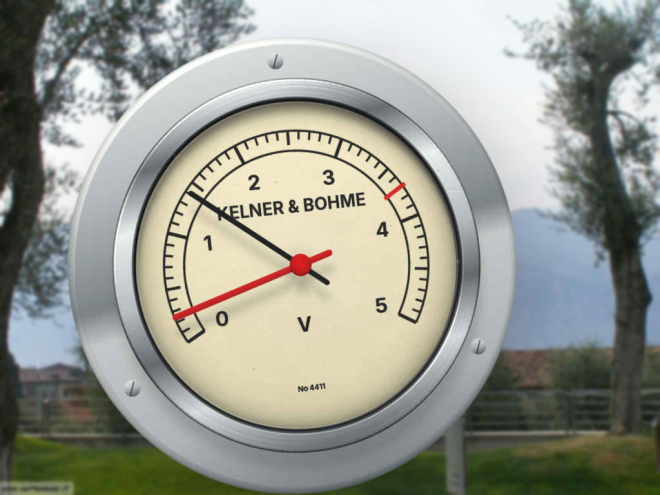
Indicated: 0.25,V
